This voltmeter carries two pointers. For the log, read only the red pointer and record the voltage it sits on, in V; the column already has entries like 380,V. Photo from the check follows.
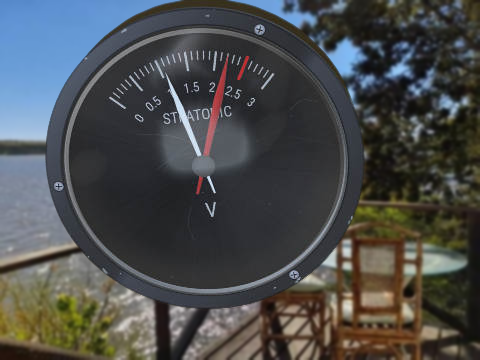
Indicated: 2.2,V
